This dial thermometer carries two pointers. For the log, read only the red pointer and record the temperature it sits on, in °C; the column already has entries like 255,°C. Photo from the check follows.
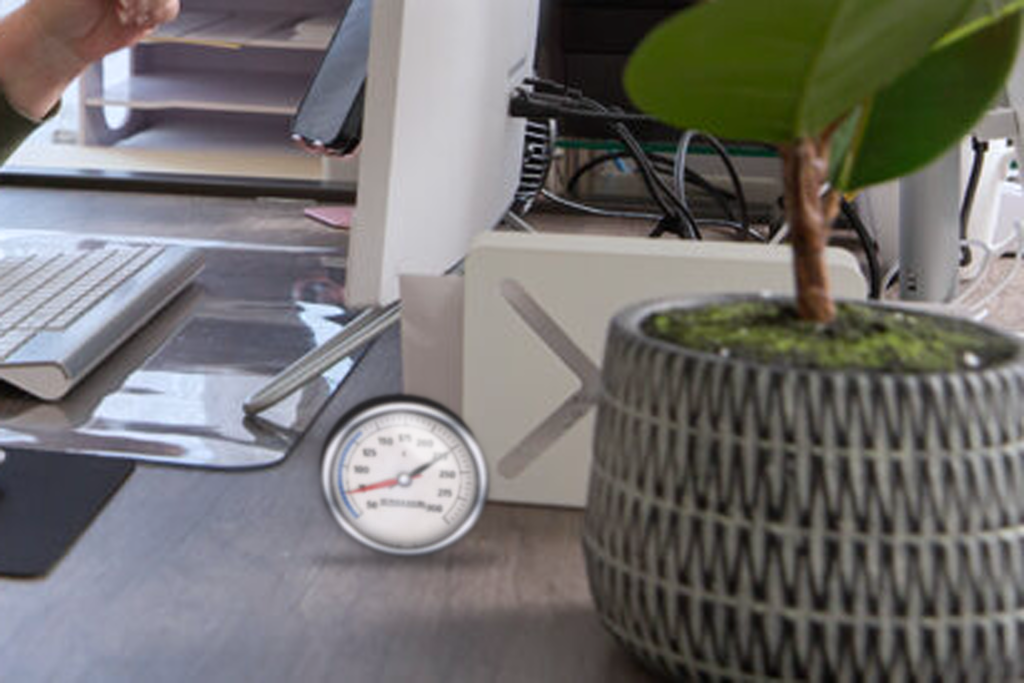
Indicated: 75,°C
